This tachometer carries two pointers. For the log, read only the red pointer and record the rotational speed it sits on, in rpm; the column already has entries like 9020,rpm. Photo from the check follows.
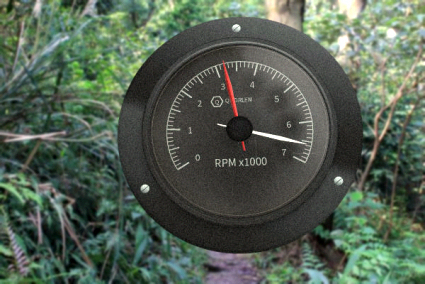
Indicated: 3200,rpm
